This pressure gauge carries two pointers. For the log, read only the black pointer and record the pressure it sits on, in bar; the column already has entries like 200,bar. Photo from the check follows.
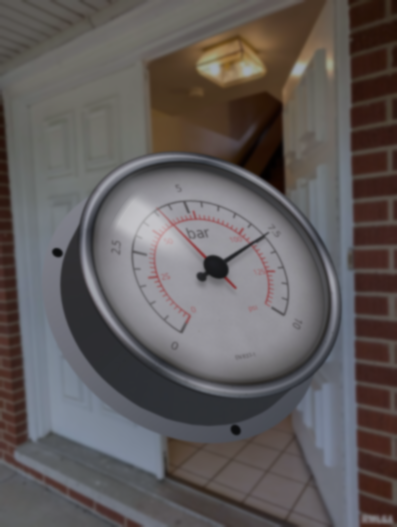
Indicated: 7.5,bar
